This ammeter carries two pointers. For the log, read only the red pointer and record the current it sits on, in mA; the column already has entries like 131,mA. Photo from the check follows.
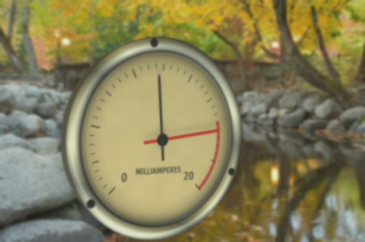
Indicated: 16,mA
